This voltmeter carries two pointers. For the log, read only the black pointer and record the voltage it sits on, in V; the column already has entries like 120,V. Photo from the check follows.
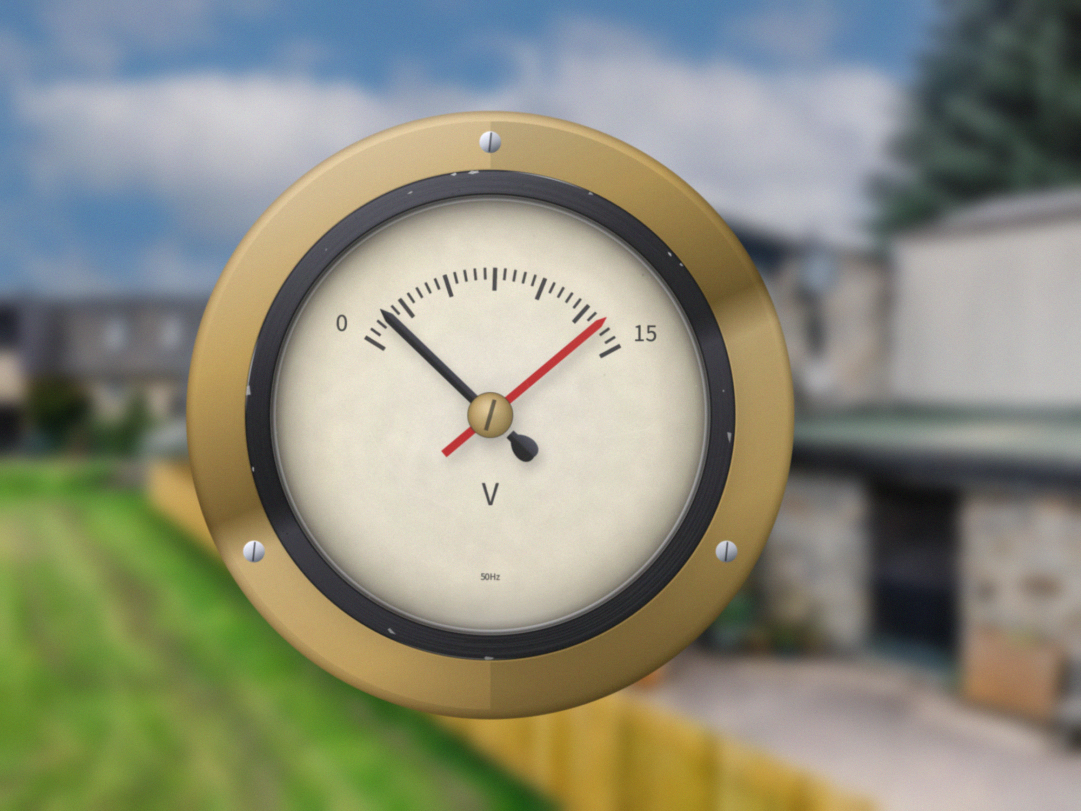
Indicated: 1.5,V
